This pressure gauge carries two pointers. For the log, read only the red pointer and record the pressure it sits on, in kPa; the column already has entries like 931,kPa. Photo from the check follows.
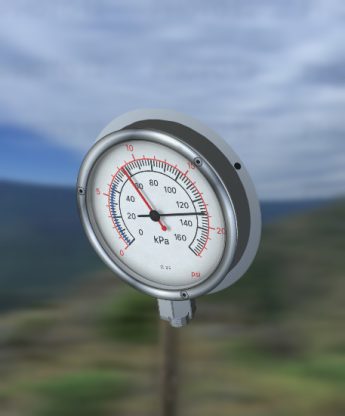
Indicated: 60,kPa
